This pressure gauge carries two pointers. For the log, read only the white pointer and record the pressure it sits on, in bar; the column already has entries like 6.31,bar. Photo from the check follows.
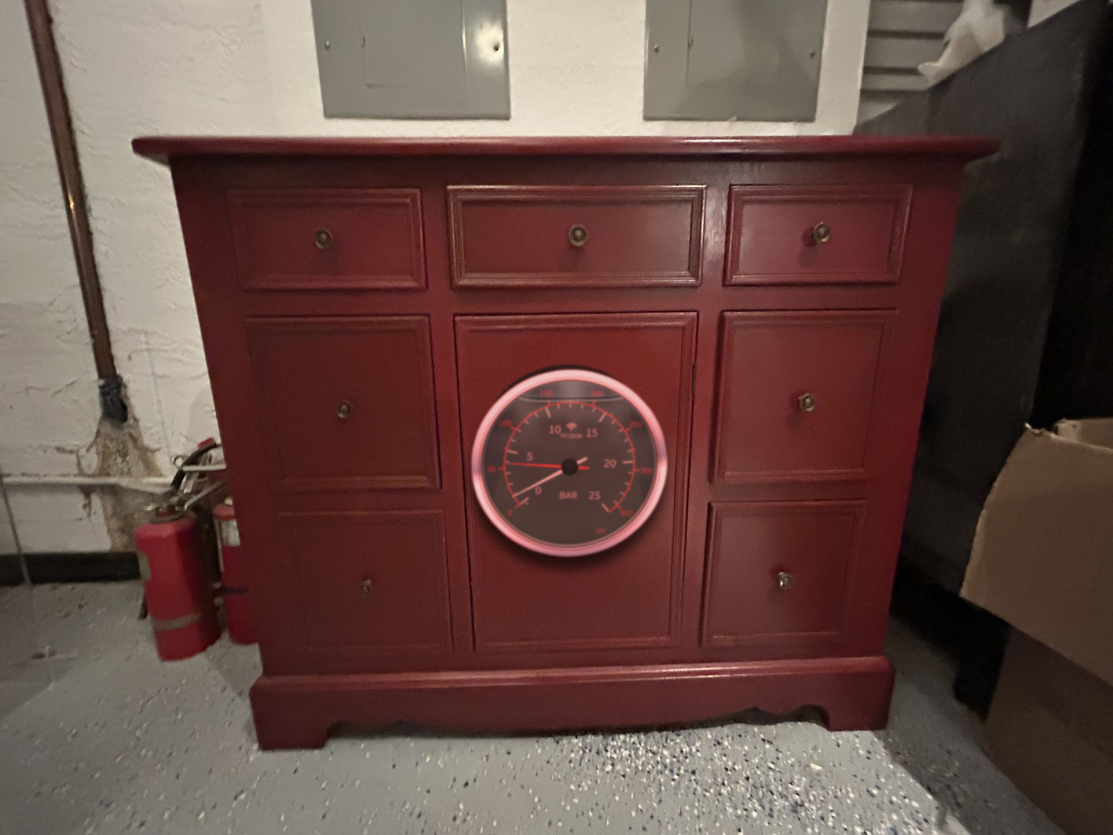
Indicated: 1,bar
